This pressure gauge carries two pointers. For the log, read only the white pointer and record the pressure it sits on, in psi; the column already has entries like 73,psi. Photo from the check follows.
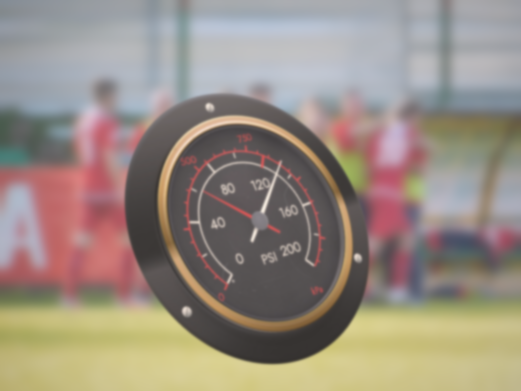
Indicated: 130,psi
